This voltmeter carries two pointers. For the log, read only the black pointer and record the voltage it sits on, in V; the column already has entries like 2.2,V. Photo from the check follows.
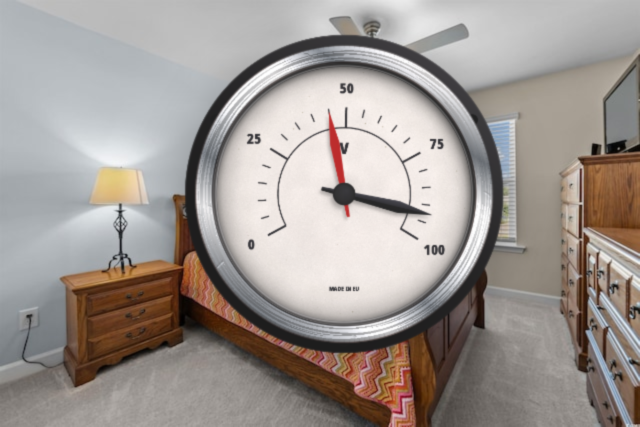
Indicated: 92.5,V
